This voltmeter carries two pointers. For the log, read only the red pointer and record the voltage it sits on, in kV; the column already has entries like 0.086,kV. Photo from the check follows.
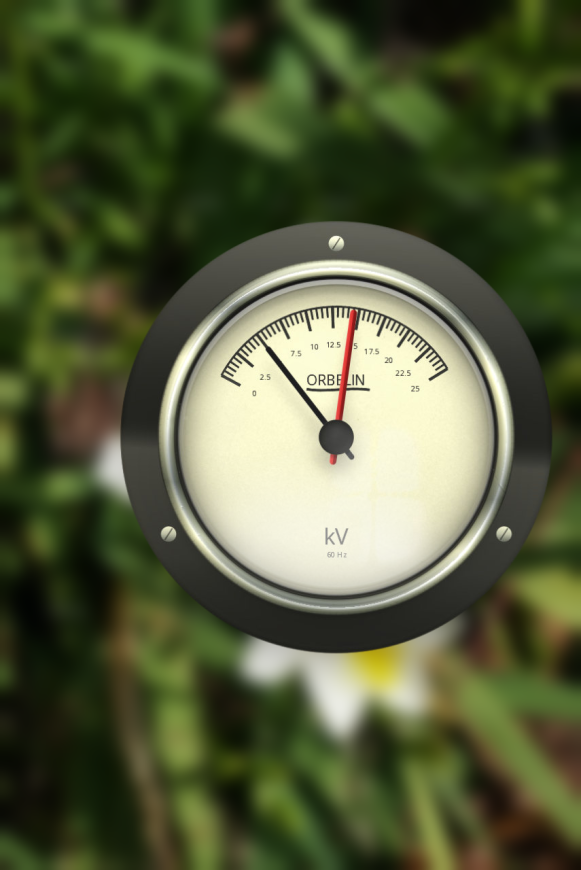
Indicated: 14.5,kV
